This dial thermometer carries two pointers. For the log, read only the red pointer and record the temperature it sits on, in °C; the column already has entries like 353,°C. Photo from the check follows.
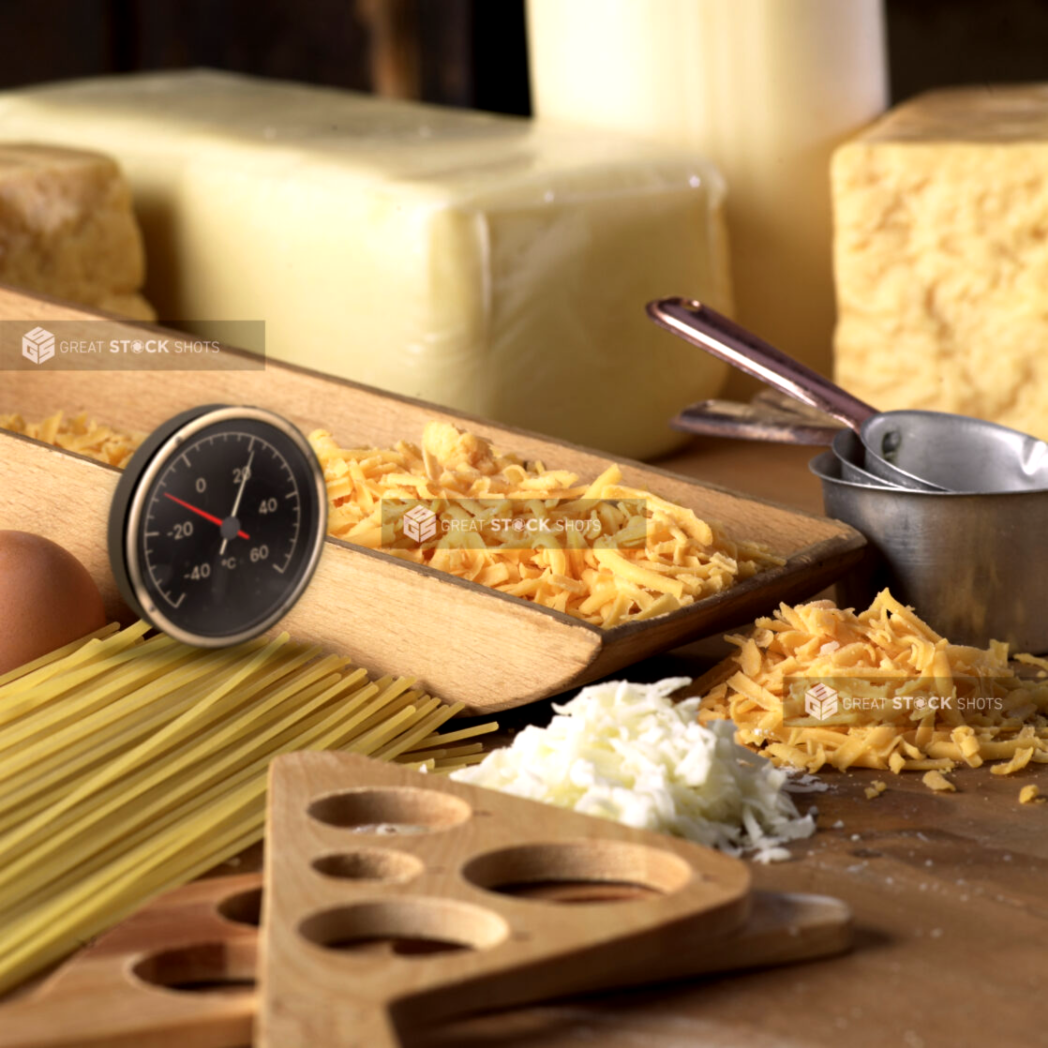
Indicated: -10,°C
